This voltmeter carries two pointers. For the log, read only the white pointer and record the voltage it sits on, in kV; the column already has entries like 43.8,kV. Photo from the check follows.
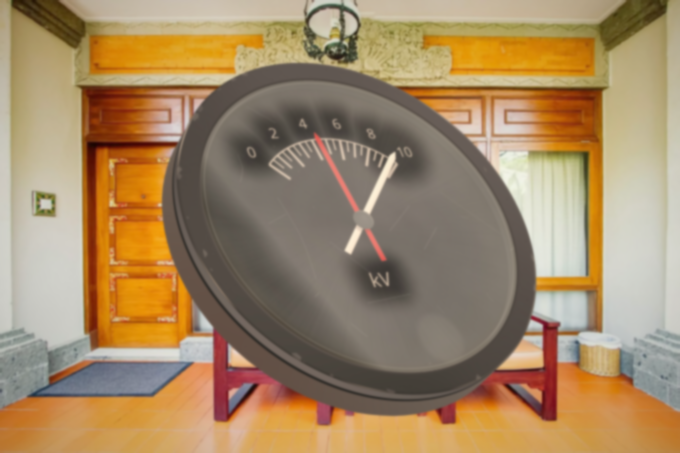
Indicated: 9.5,kV
